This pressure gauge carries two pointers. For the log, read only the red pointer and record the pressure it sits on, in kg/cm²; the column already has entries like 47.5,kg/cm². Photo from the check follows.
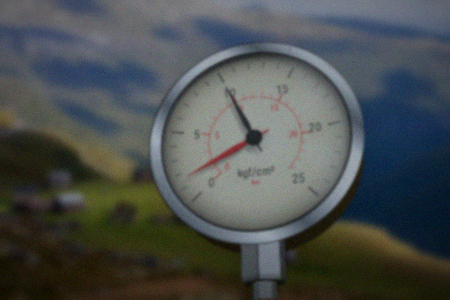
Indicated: 1.5,kg/cm²
